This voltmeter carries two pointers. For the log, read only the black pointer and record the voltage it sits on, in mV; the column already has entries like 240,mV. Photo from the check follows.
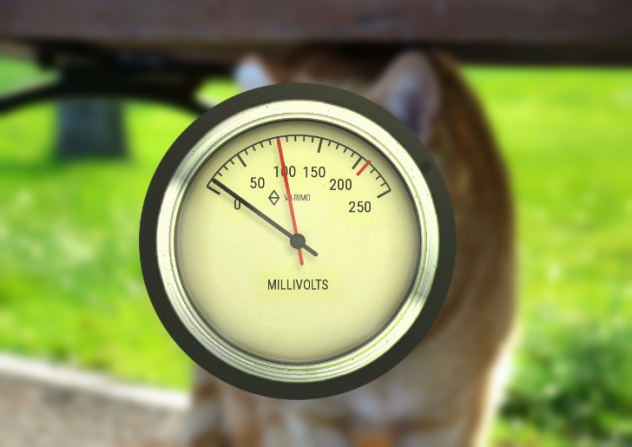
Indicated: 10,mV
